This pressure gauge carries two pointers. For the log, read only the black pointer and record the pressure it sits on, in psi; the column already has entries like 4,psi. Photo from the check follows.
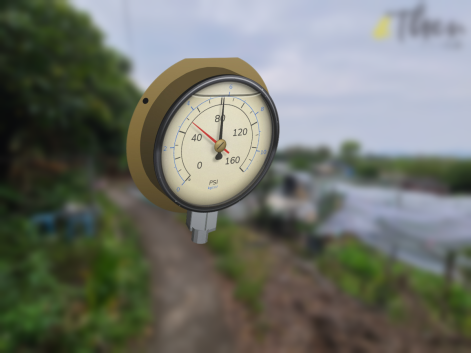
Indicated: 80,psi
